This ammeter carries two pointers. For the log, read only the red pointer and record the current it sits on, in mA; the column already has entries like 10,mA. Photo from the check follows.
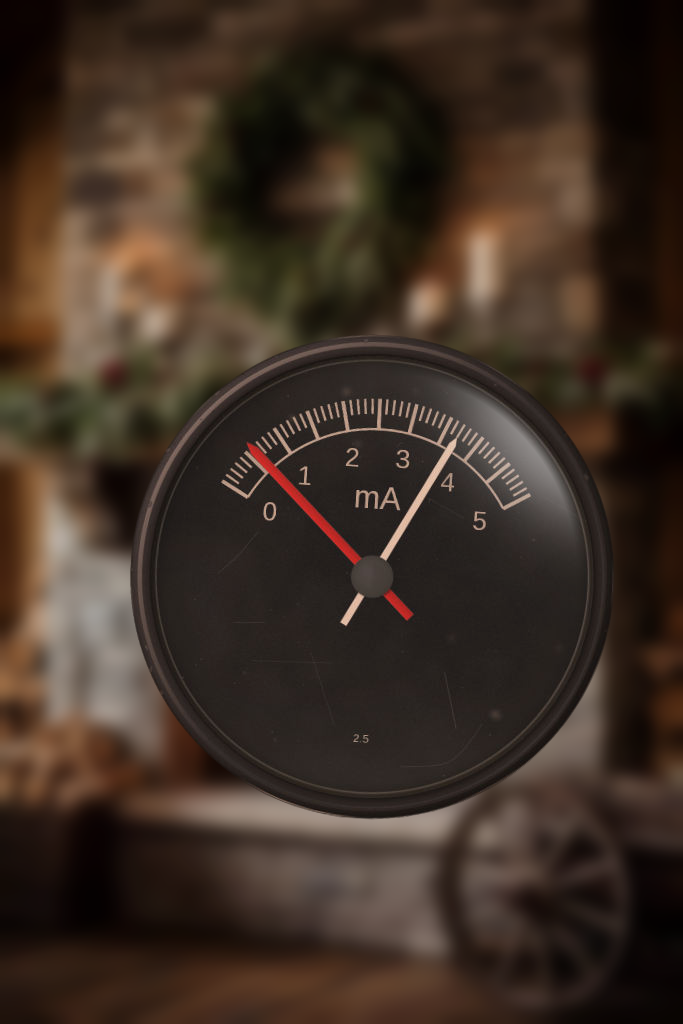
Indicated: 0.6,mA
